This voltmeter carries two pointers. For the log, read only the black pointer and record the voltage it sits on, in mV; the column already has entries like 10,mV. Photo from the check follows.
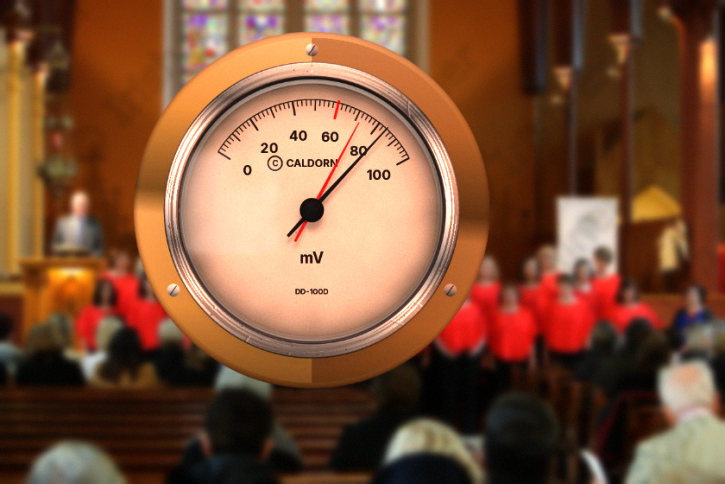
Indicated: 84,mV
